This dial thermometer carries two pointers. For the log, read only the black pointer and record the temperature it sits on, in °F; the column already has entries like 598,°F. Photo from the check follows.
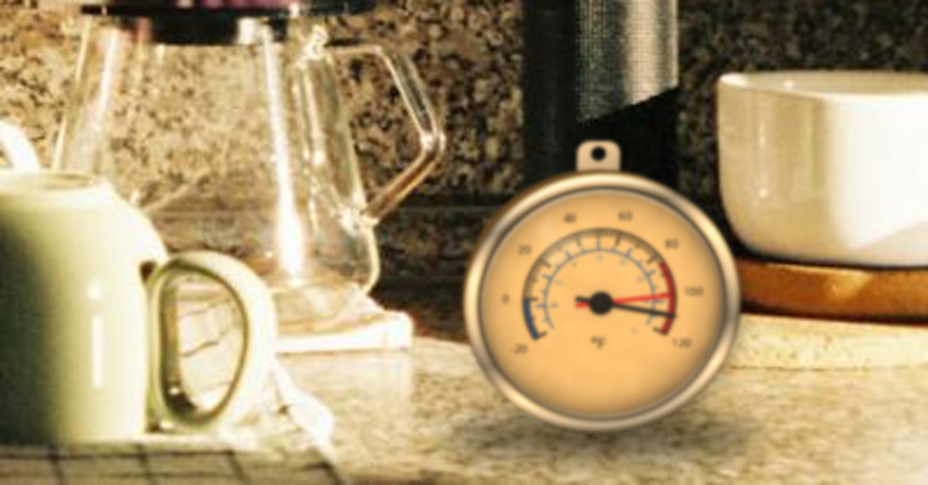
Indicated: 110,°F
